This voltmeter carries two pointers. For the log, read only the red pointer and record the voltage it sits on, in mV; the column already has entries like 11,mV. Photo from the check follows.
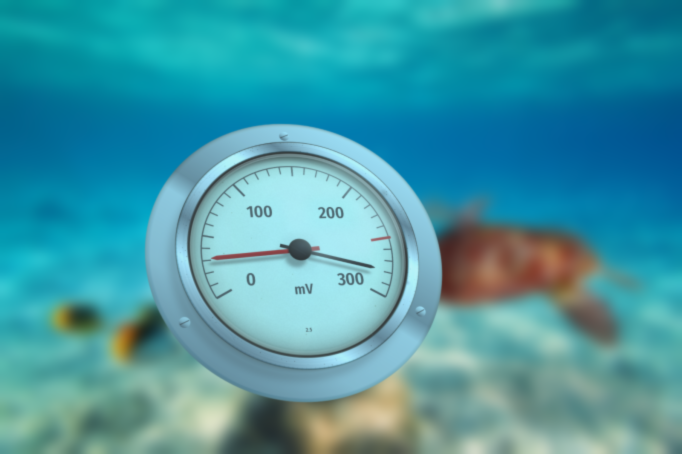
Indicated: 30,mV
